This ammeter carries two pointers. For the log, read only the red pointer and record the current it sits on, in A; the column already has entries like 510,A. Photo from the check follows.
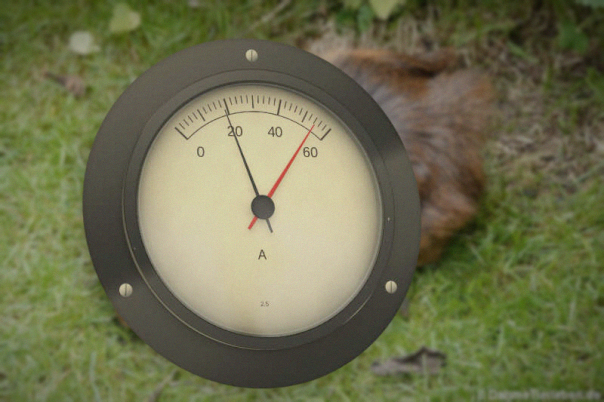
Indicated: 54,A
